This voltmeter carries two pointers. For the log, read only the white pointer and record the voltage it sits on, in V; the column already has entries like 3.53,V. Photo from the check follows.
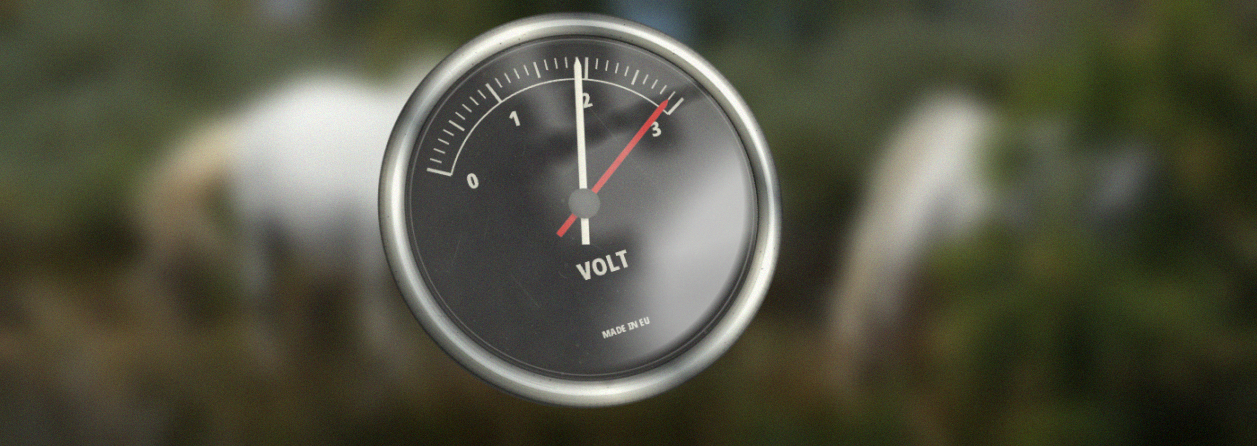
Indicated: 1.9,V
